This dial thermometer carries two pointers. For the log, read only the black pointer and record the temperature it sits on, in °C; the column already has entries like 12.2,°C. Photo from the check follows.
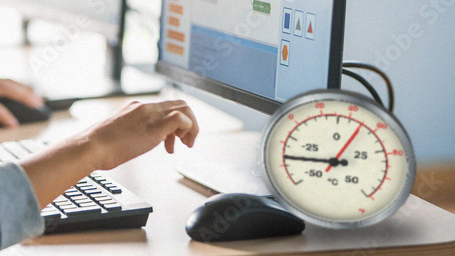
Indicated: -35,°C
